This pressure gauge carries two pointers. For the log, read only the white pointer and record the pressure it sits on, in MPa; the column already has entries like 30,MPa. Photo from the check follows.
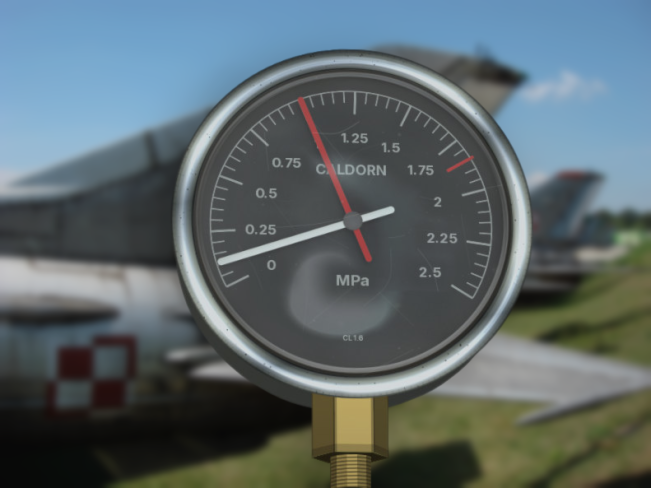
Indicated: 0.1,MPa
